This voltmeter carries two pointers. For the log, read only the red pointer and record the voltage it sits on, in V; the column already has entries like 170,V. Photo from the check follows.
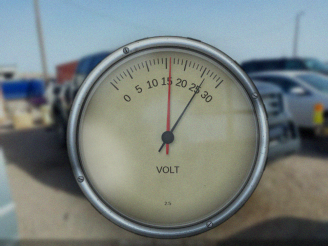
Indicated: 16,V
